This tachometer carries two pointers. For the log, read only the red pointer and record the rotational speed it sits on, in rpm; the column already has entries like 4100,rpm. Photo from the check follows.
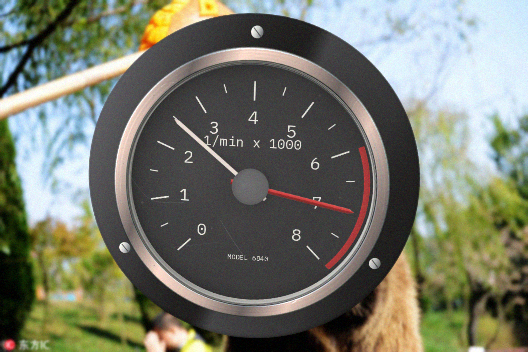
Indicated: 7000,rpm
